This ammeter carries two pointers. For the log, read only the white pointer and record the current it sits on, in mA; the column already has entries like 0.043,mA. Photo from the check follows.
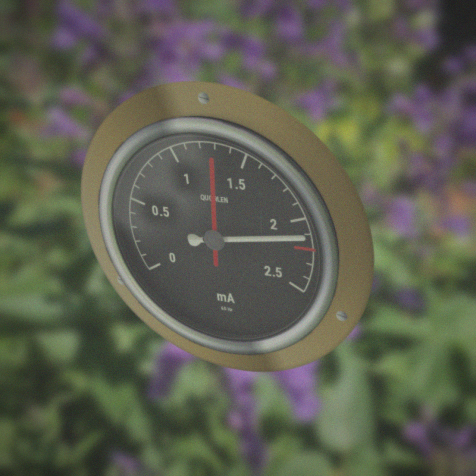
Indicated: 2.1,mA
